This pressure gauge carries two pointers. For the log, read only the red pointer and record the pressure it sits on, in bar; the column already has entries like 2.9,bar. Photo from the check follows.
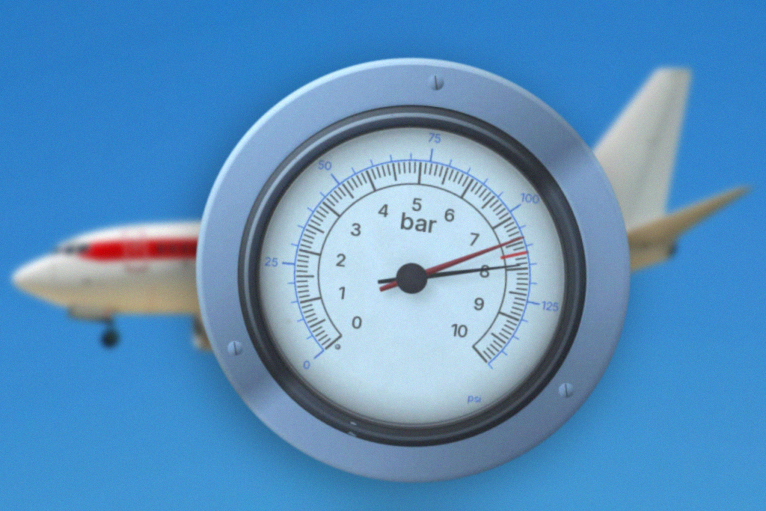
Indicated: 7.4,bar
